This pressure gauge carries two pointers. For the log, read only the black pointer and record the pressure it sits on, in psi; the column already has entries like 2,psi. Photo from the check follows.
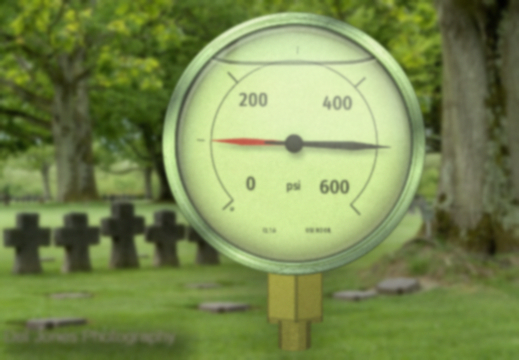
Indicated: 500,psi
